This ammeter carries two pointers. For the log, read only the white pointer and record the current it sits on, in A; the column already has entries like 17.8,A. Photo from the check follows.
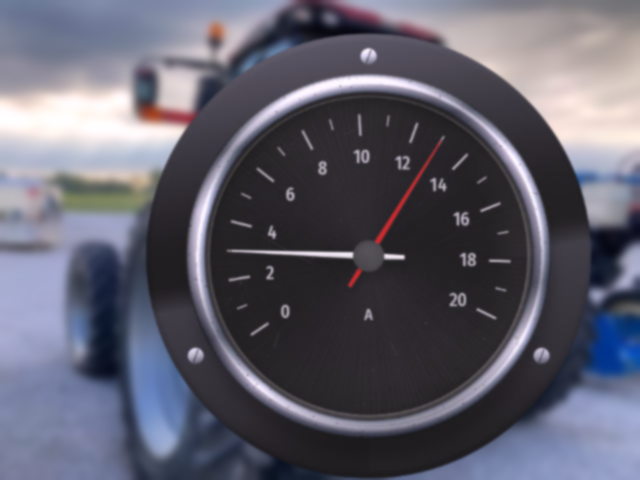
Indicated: 3,A
